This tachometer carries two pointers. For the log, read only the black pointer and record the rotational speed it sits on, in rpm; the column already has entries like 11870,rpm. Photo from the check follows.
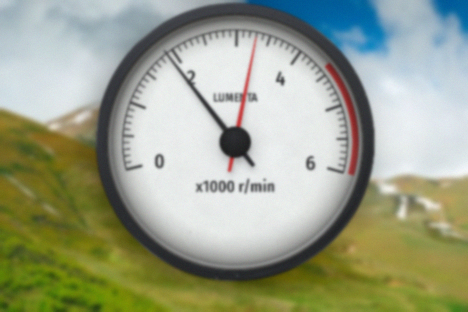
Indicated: 1900,rpm
